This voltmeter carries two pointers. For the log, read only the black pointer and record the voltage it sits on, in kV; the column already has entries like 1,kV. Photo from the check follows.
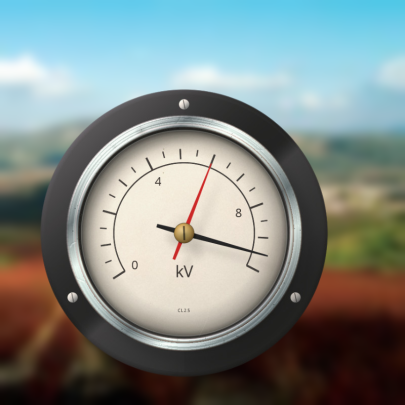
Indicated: 9.5,kV
